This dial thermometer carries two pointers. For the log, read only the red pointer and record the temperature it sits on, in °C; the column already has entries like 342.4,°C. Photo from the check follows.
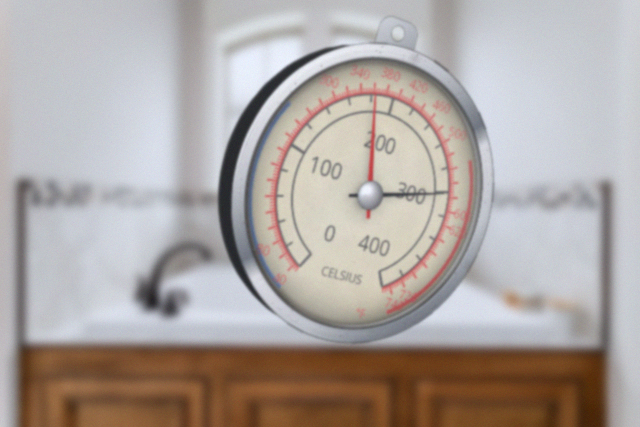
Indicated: 180,°C
